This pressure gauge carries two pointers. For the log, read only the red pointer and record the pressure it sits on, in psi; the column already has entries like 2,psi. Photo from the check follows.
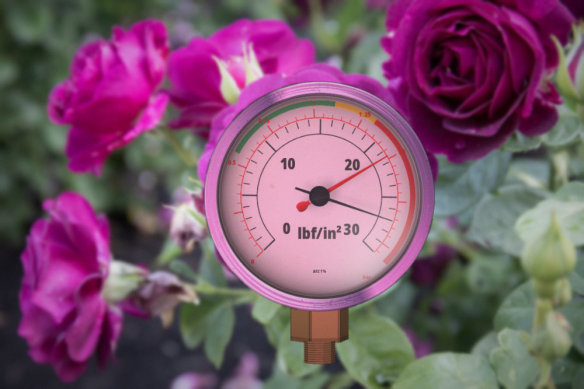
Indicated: 21.5,psi
